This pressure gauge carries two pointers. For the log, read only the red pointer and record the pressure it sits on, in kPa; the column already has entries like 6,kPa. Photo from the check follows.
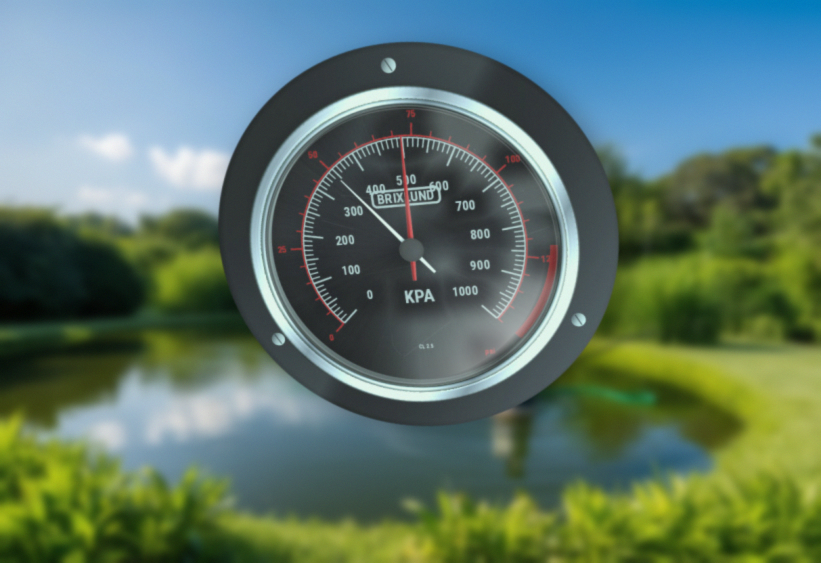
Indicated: 500,kPa
